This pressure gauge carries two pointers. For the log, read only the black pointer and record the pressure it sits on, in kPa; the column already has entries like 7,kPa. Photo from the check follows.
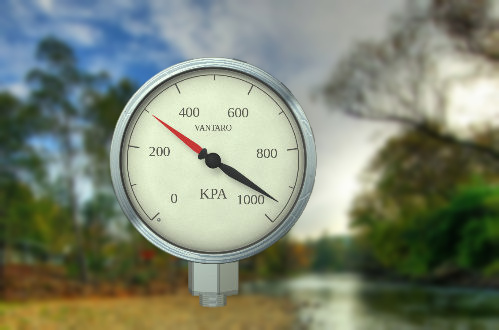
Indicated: 950,kPa
